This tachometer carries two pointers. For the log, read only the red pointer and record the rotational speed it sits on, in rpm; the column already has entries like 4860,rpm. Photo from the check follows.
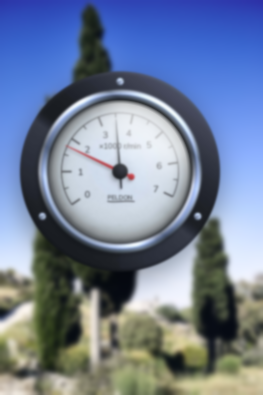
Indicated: 1750,rpm
